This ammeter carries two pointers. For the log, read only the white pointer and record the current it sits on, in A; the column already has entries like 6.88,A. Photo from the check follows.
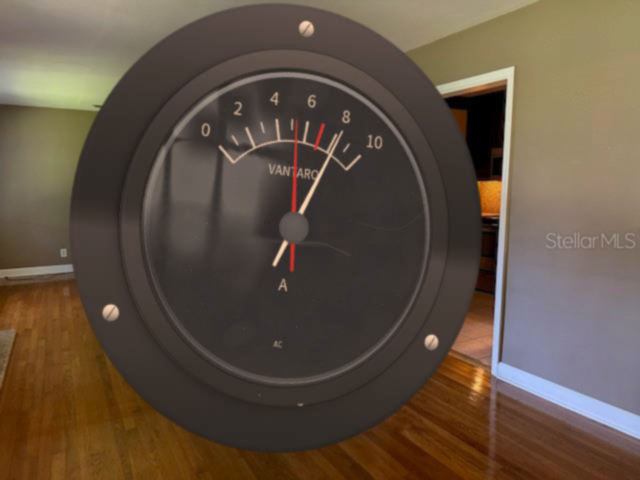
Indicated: 8,A
